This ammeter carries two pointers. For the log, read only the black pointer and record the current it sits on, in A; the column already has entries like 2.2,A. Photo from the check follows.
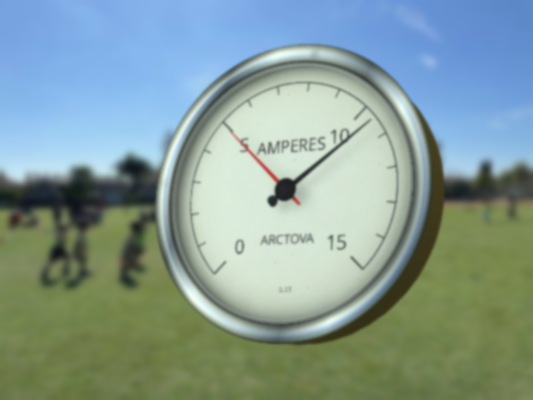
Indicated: 10.5,A
